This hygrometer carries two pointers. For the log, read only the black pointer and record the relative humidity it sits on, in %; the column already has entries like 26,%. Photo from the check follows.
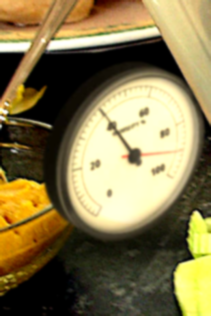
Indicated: 40,%
